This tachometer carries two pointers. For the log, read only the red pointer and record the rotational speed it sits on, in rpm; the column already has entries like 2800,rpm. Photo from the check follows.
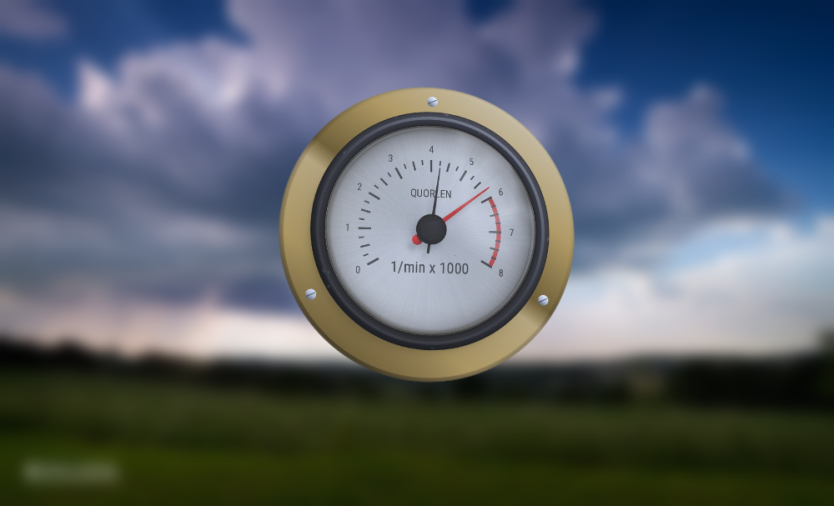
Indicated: 5750,rpm
